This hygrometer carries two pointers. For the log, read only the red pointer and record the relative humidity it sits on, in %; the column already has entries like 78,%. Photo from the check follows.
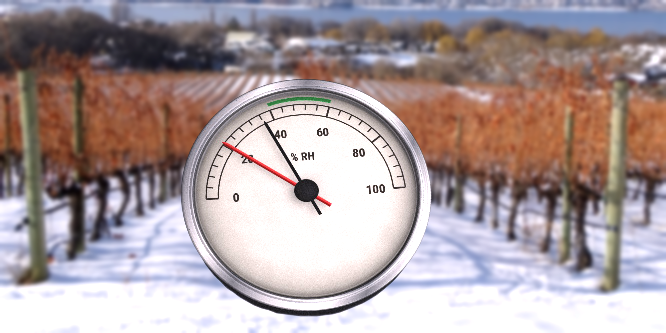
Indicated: 20,%
